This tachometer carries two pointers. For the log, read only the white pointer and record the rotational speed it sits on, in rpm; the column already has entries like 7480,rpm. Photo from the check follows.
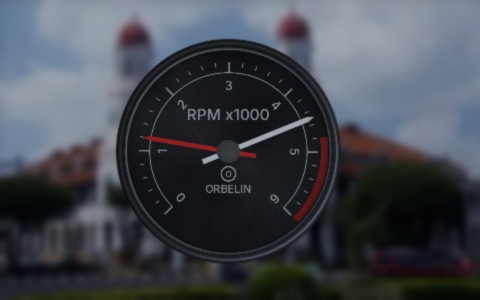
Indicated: 4500,rpm
